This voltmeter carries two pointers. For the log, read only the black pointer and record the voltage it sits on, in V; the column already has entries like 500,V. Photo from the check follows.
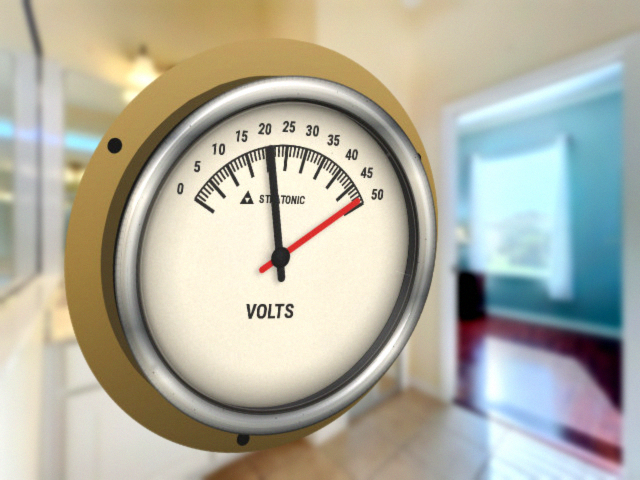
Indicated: 20,V
